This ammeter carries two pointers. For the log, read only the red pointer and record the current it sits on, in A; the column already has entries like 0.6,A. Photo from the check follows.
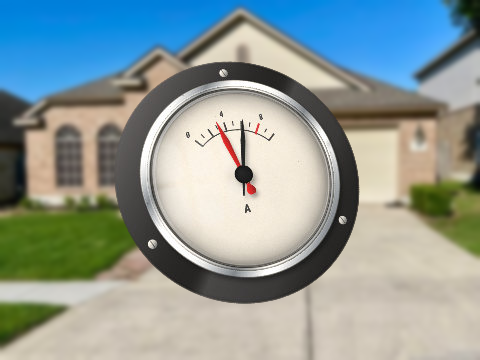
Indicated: 3,A
